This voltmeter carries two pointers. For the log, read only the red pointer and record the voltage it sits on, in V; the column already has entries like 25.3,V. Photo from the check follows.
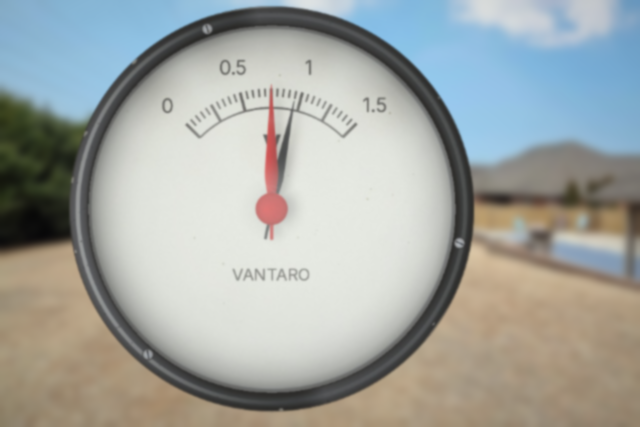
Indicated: 0.75,V
